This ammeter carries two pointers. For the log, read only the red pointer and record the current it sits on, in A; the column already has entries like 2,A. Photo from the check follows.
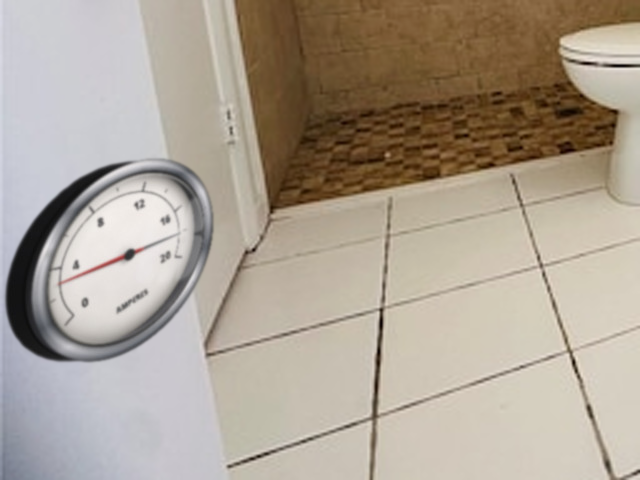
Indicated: 3,A
